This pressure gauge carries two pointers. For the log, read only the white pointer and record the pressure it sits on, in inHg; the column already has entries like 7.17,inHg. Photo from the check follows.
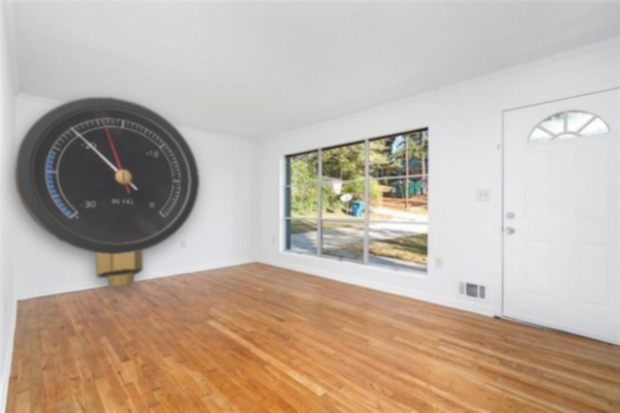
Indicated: -20,inHg
